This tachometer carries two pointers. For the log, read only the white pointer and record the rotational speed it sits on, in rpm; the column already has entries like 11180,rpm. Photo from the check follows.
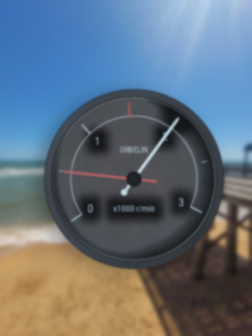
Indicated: 2000,rpm
